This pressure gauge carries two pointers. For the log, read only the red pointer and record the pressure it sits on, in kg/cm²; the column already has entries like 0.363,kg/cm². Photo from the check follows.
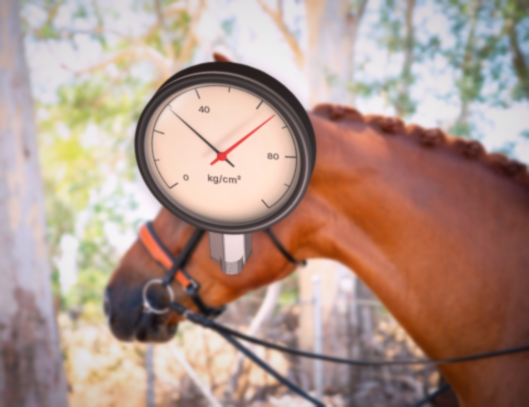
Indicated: 65,kg/cm²
